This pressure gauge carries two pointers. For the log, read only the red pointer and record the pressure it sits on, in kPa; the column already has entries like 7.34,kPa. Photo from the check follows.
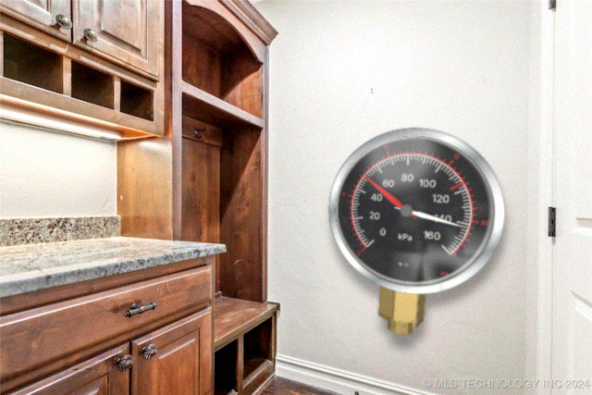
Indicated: 50,kPa
